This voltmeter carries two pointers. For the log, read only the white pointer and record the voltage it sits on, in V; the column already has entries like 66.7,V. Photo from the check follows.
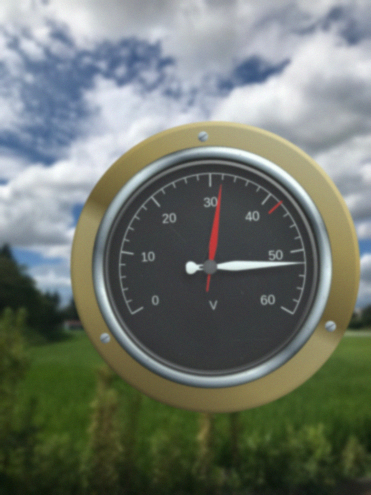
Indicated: 52,V
